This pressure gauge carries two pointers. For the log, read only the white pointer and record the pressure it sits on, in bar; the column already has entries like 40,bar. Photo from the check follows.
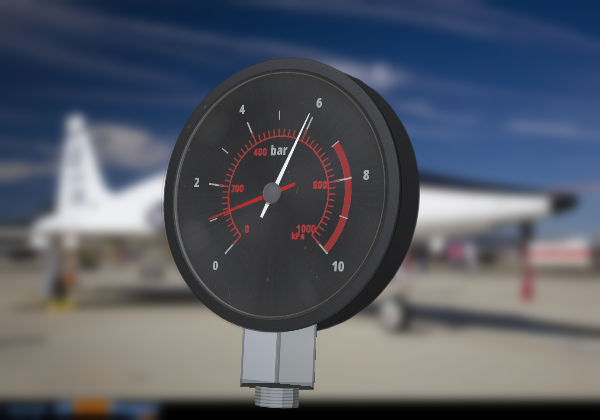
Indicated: 6,bar
